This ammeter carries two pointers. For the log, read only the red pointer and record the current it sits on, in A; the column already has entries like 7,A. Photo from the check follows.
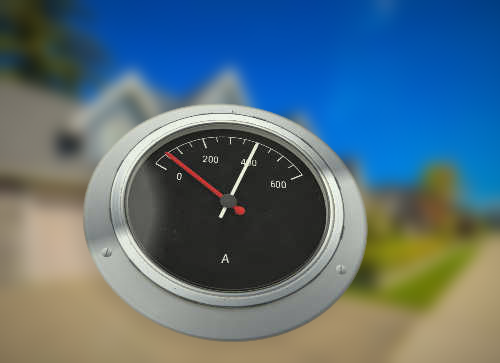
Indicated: 50,A
